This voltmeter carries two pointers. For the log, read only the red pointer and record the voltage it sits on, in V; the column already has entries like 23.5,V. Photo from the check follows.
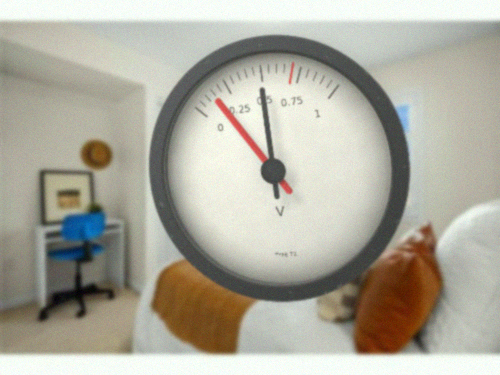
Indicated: 0.15,V
